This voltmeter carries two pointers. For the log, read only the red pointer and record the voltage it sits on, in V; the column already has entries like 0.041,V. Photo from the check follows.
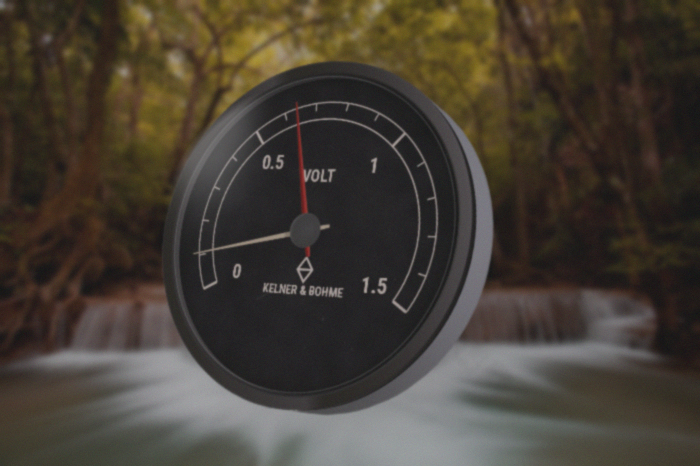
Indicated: 0.65,V
